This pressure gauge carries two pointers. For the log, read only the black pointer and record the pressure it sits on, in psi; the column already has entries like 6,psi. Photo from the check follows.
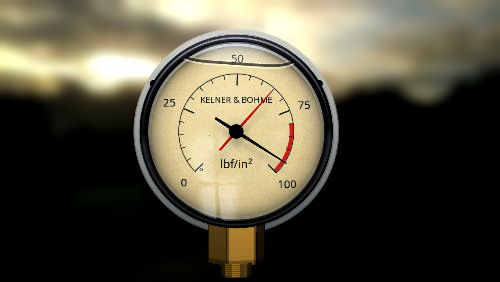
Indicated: 95,psi
